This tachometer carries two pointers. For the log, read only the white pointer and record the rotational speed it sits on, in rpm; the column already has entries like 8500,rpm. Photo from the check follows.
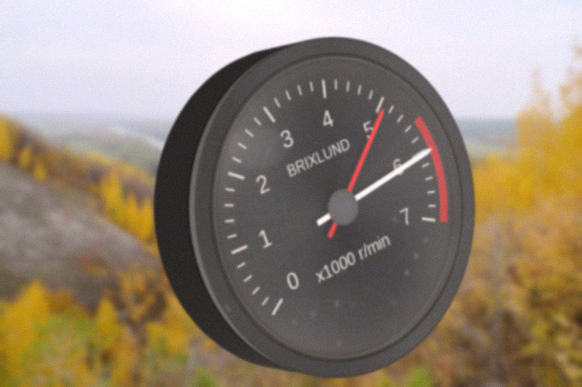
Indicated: 6000,rpm
